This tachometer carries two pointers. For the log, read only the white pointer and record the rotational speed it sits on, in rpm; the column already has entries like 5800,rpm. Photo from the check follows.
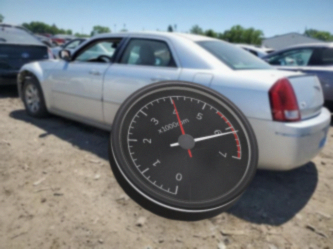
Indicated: 6200,rpm
